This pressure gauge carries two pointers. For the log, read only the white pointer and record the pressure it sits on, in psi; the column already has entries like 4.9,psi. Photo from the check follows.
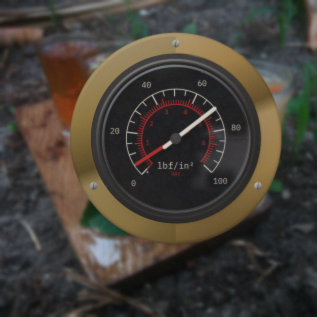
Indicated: 70,psi
